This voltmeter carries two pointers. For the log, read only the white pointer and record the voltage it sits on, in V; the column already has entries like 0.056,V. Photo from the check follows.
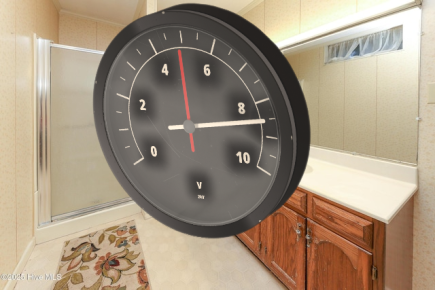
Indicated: 8.5,V
